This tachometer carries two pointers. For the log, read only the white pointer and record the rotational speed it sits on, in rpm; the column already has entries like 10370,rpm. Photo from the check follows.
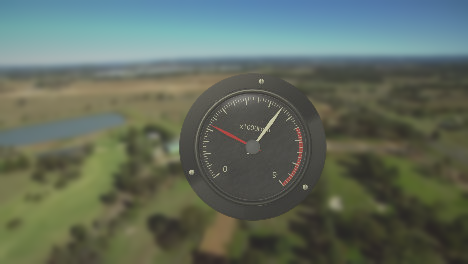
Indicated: 5500,rpm
